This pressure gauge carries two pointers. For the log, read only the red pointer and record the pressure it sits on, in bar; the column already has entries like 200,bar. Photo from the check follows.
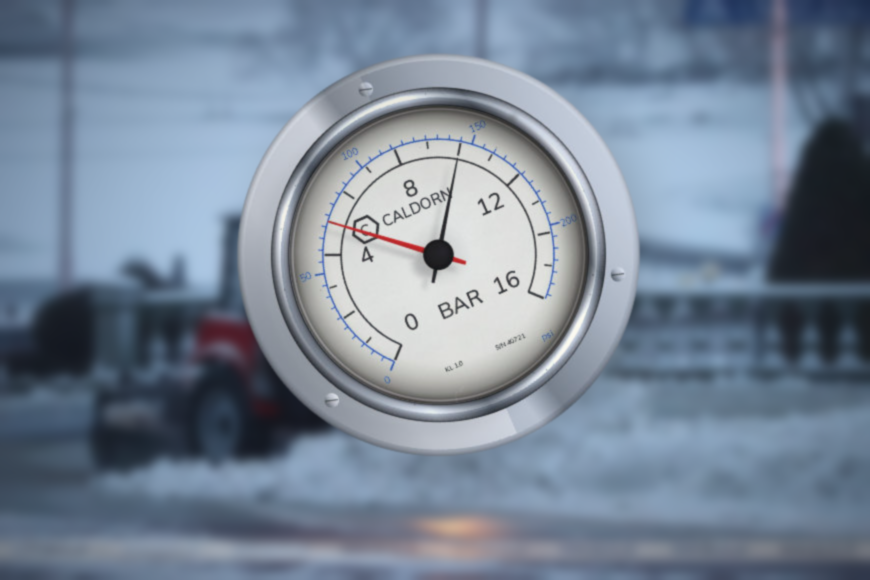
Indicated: 5,bar
